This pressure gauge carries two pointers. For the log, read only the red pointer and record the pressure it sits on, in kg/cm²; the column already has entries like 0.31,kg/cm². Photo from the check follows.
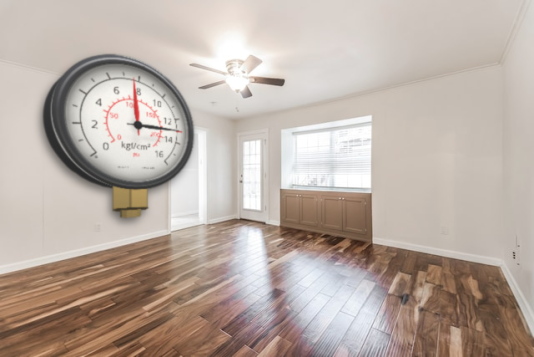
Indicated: 7.5,kg/cm²
